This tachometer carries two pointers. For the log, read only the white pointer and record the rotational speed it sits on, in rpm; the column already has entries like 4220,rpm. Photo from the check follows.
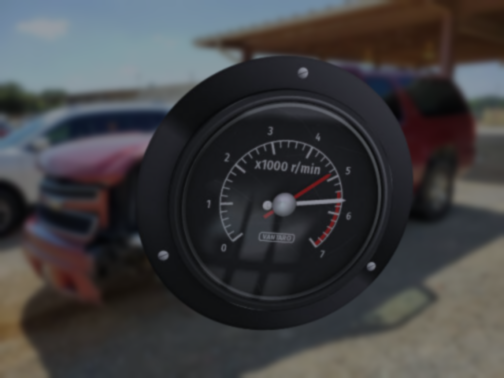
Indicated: 5600,rpm
